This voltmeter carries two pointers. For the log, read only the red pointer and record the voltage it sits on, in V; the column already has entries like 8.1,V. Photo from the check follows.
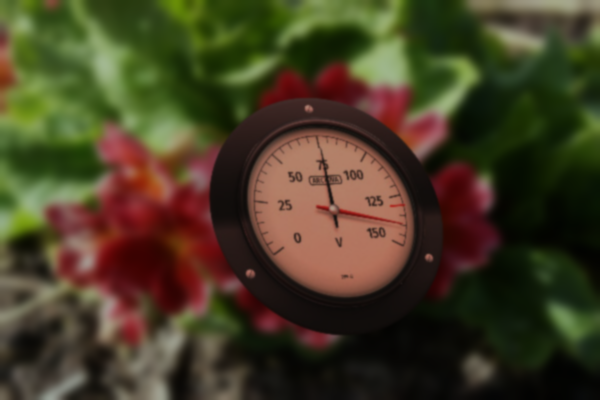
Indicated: 140,V
